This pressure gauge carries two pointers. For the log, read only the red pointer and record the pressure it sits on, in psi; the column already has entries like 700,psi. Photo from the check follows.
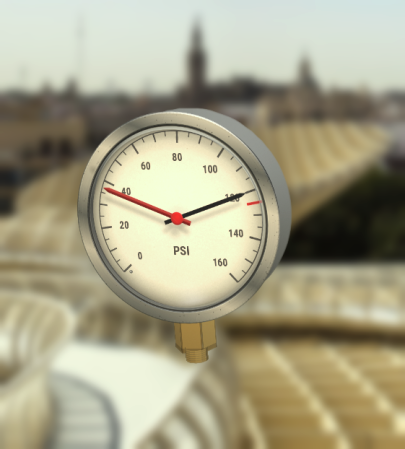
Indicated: 37.5,psi
